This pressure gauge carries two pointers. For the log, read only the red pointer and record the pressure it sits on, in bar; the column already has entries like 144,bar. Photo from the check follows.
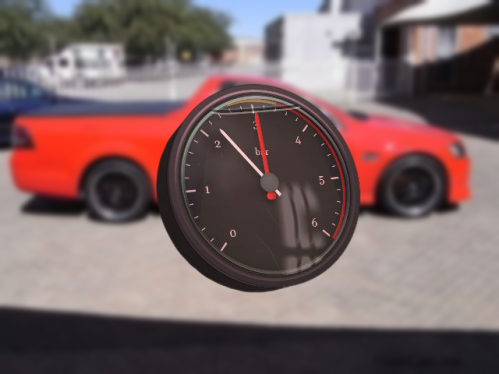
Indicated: 3,bar
